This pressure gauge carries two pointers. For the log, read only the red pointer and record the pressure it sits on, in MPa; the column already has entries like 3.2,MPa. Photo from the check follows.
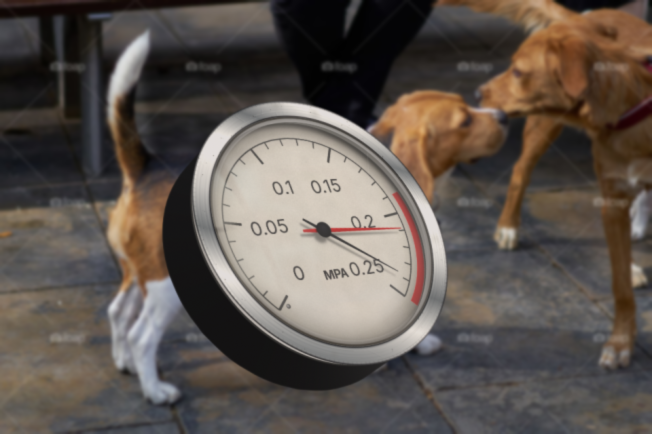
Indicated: 0.21,MPa
